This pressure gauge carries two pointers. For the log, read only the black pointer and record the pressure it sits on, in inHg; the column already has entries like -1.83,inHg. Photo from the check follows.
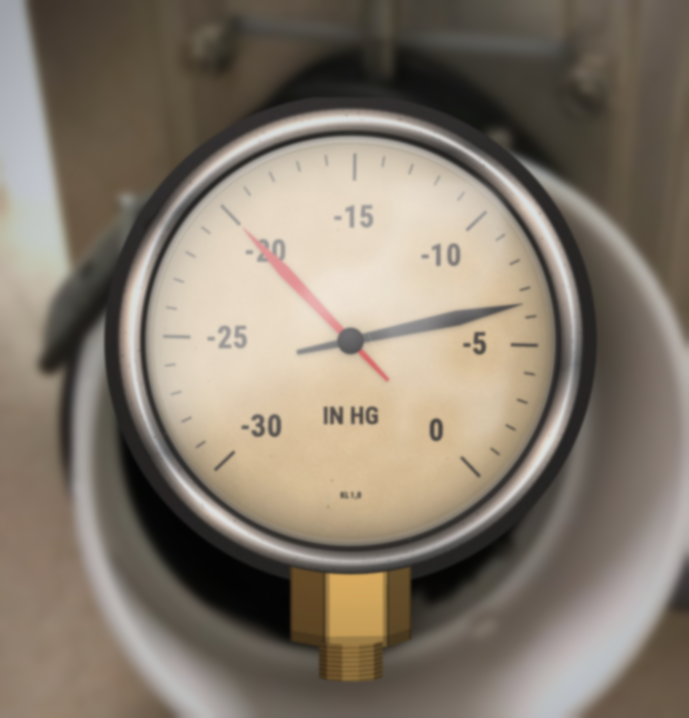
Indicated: -6.5,inHg
